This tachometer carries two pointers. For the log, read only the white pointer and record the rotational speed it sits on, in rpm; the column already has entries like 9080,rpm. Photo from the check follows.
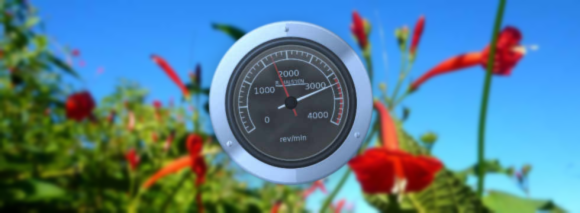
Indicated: 3200,rpm
